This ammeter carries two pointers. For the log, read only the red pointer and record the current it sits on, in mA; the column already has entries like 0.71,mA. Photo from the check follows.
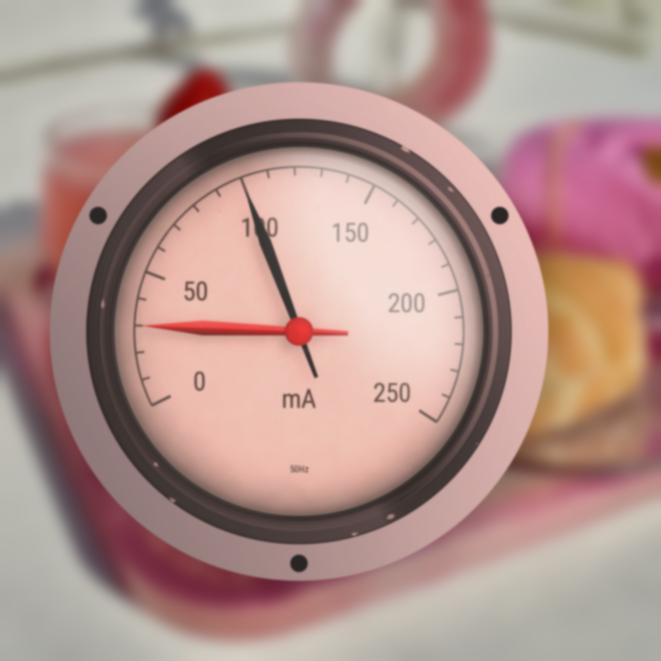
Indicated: 30,mA
